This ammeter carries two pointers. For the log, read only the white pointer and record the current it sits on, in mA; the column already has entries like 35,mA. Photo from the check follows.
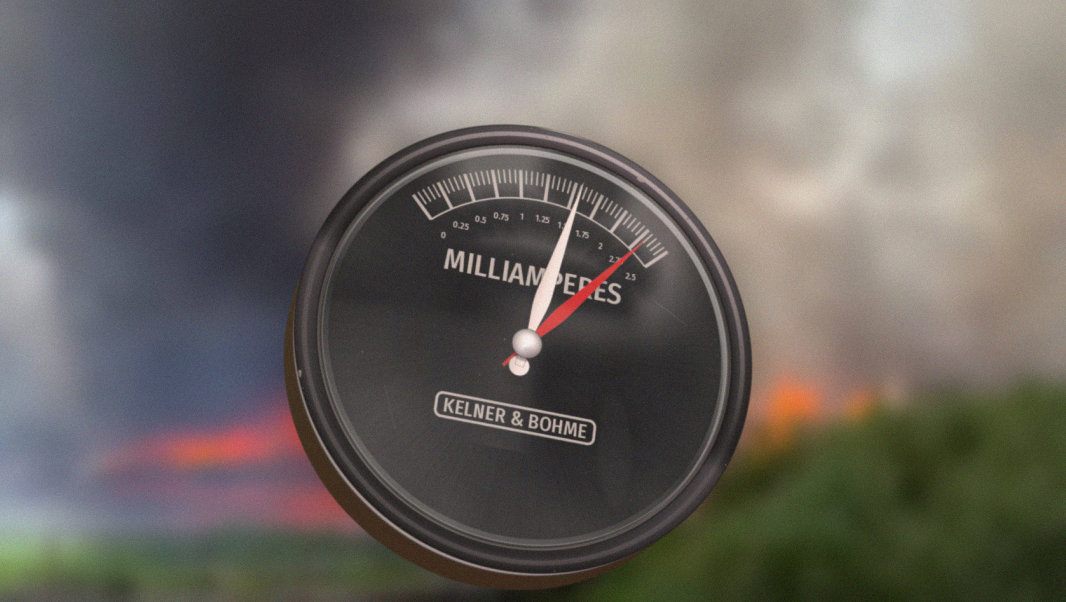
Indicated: 1.55,mA
